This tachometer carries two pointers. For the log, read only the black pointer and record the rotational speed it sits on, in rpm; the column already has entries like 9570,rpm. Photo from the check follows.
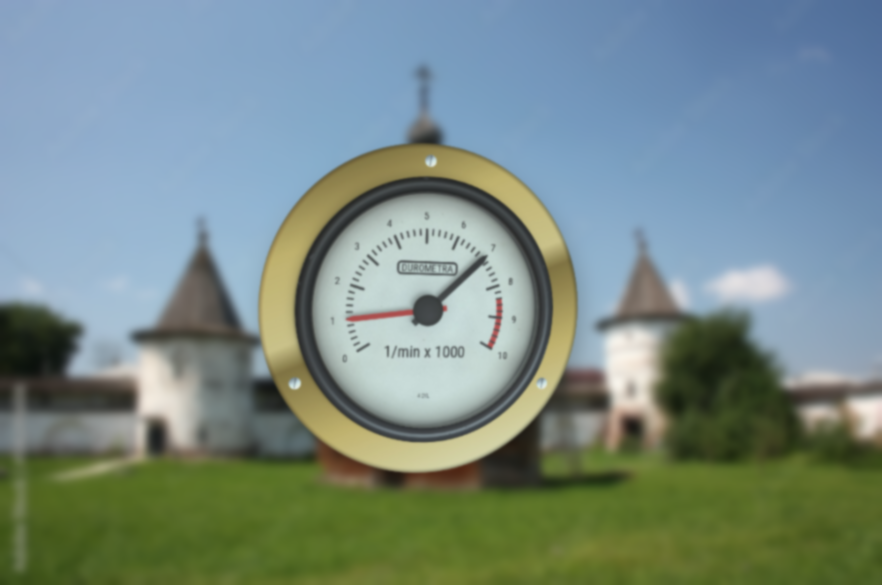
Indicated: 7000,rpm
